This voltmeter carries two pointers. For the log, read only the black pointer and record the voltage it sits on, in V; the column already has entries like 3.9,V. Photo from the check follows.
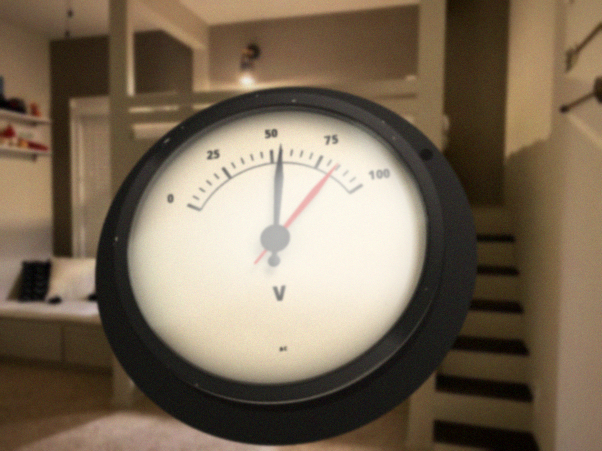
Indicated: 55,V
